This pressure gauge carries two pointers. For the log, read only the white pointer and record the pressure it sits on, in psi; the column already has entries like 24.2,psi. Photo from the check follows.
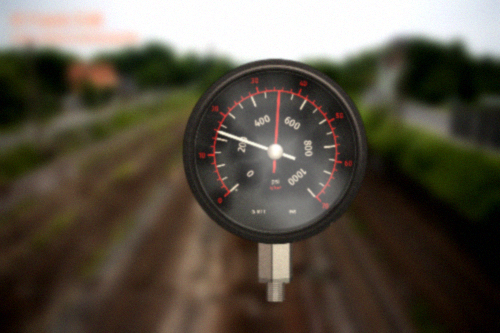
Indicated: 225,psi
